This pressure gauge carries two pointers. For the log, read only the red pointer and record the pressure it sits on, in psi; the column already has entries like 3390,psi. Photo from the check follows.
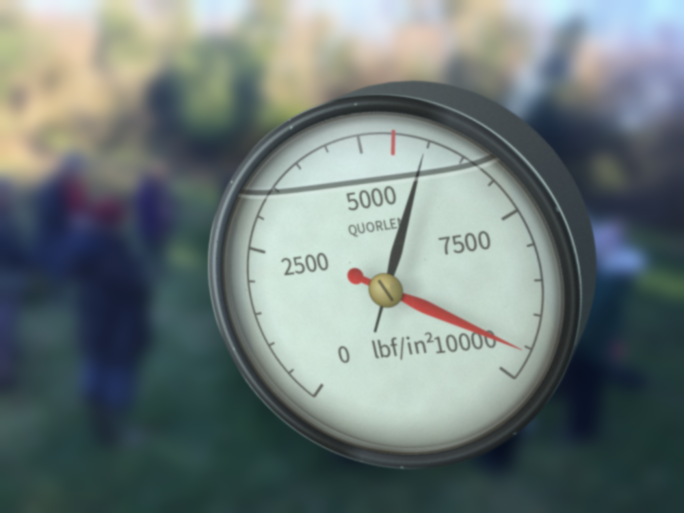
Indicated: 9500,psi
